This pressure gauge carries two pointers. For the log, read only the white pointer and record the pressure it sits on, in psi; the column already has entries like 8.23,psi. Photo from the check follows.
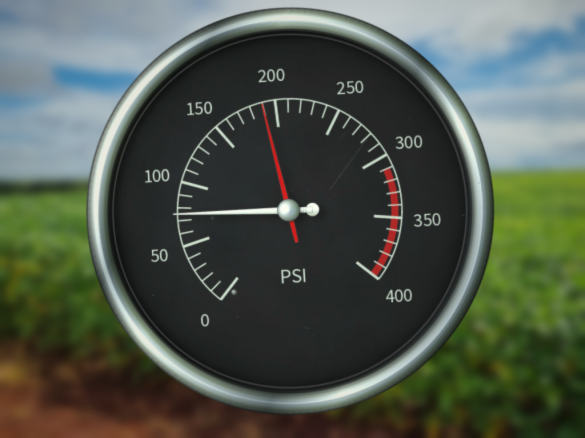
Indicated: 75,psi
